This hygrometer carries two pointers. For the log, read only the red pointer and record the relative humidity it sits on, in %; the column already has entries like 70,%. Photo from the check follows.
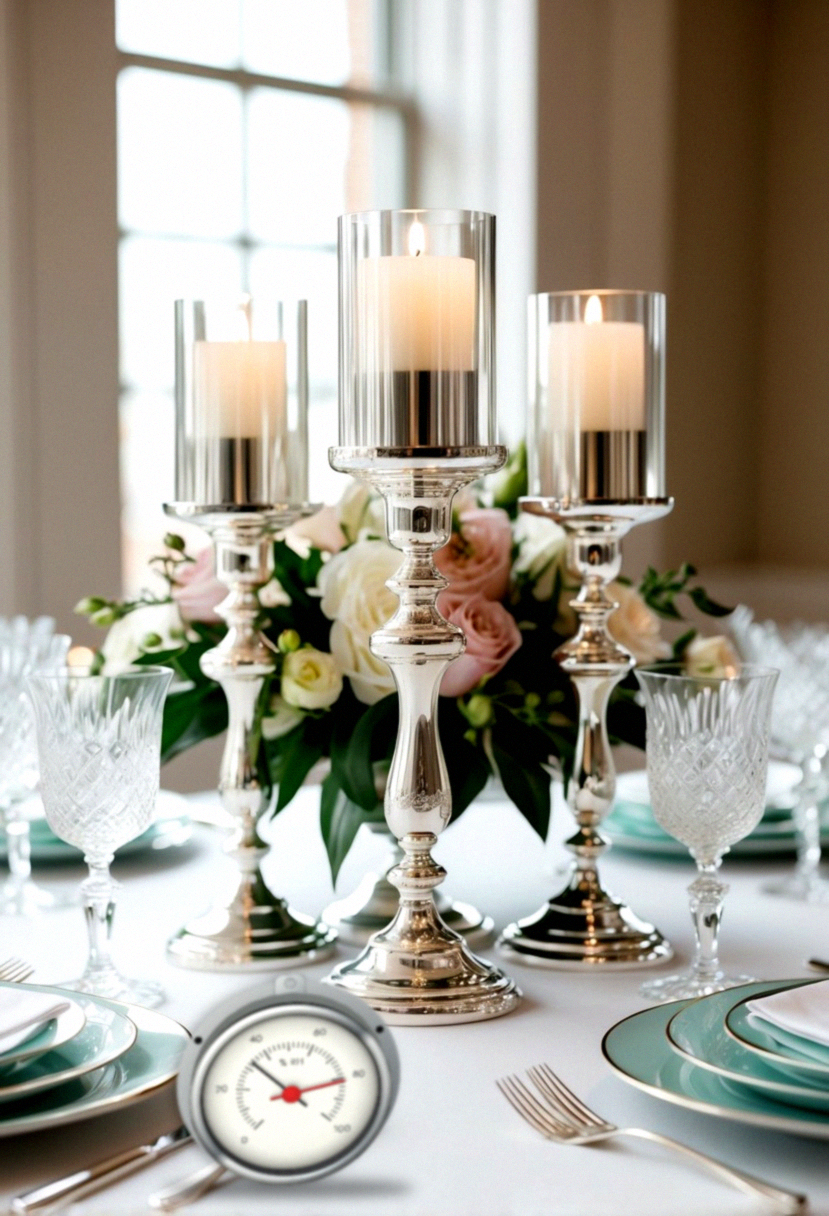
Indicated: 80,%
